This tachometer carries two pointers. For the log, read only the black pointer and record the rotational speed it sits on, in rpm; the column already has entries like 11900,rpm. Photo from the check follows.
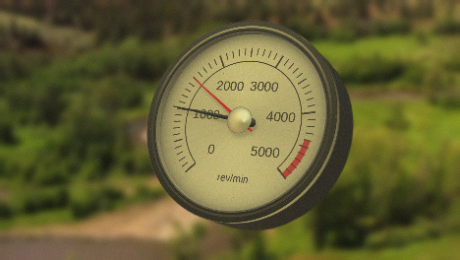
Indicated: 1000,rpm
